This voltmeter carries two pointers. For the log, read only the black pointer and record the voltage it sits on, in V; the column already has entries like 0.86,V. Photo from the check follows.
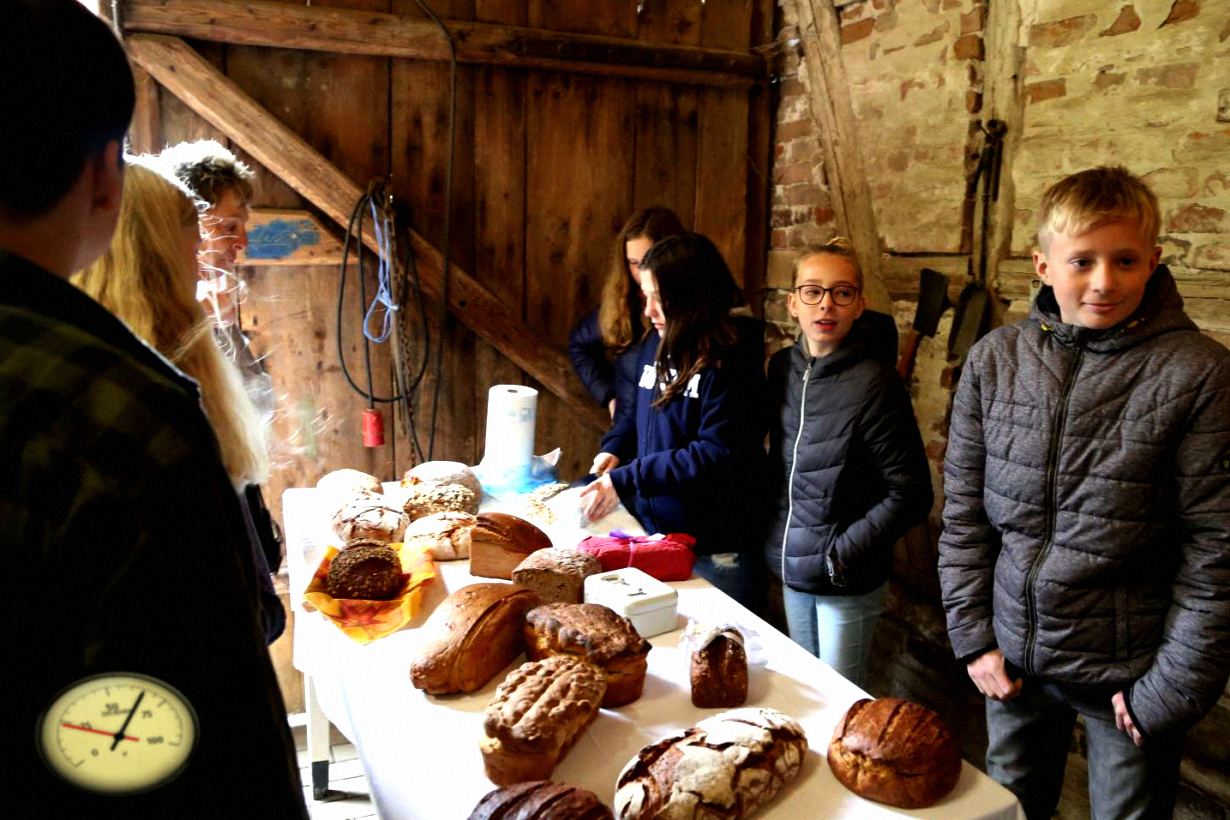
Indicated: 65,V
